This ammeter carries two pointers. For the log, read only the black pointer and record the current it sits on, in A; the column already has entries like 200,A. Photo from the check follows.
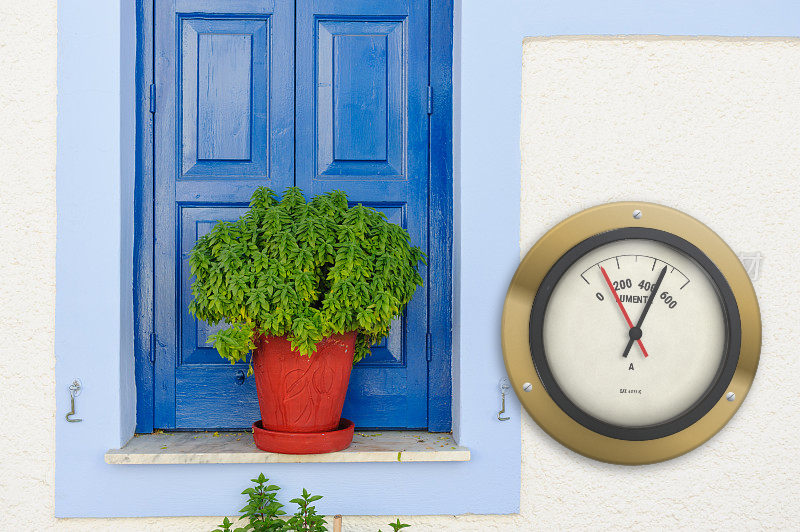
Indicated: 450,A
